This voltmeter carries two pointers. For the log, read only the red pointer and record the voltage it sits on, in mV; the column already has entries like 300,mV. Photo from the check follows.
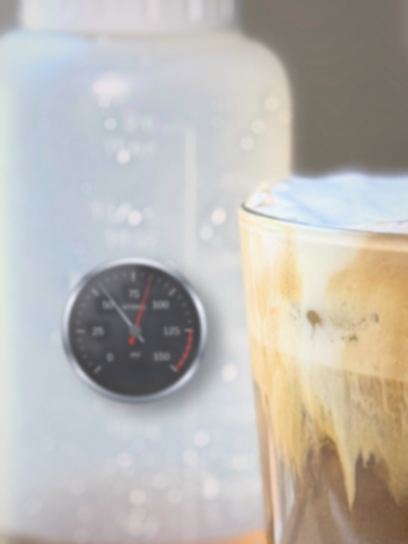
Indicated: 85,mV
